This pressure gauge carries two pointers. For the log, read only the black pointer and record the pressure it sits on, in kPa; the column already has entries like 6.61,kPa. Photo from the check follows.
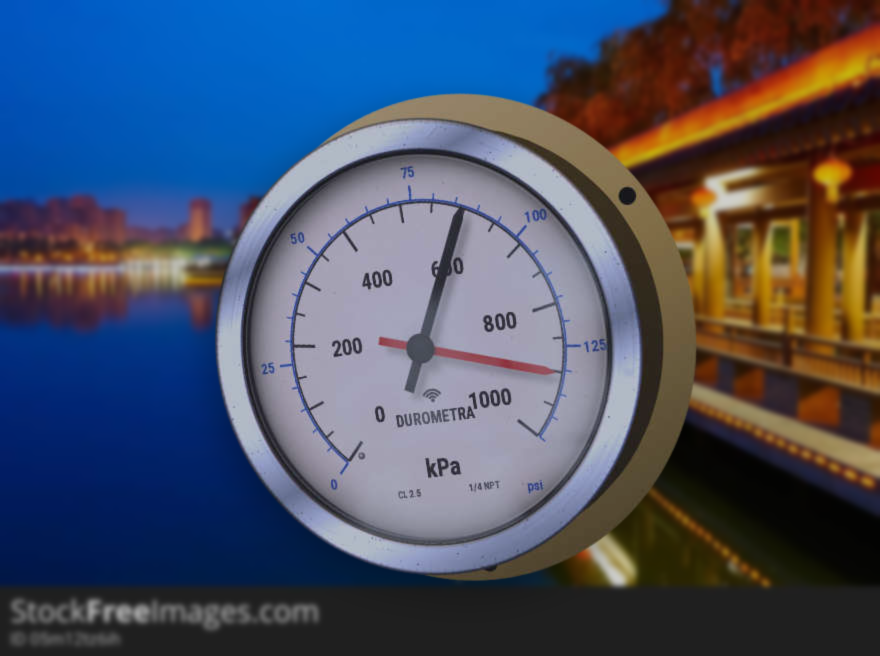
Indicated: 600,kPa
